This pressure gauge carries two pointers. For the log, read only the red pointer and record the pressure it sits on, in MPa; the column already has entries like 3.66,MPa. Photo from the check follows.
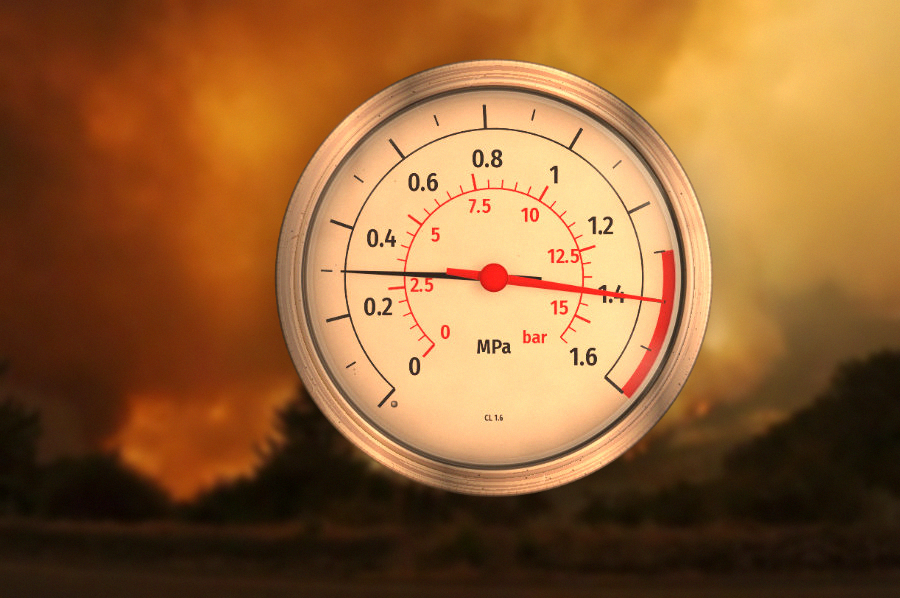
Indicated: 1.4,MPa
